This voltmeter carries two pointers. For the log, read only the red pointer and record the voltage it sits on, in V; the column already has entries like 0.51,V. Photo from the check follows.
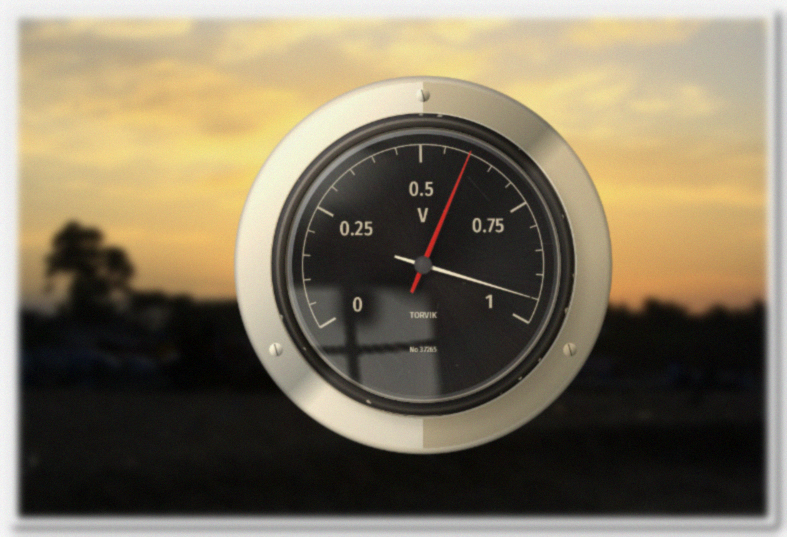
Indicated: 0.6,V
